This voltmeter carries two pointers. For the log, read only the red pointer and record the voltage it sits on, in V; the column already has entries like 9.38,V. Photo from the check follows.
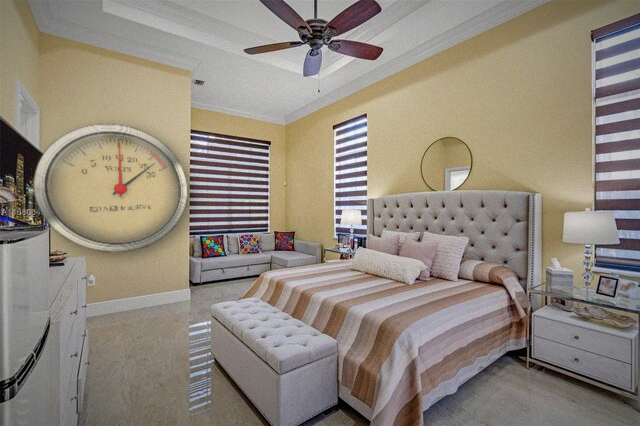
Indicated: 15,V
